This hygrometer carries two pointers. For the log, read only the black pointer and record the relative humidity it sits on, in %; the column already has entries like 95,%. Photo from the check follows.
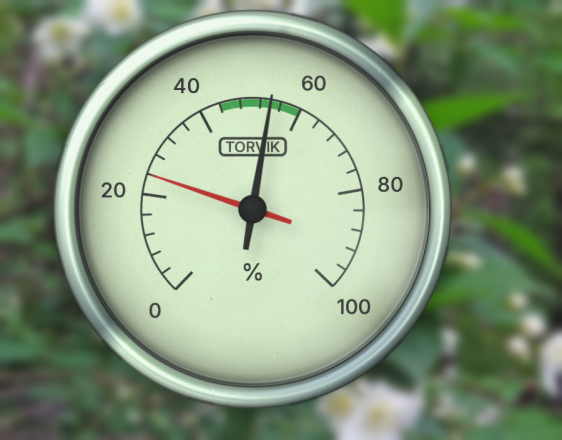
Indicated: 54,%
